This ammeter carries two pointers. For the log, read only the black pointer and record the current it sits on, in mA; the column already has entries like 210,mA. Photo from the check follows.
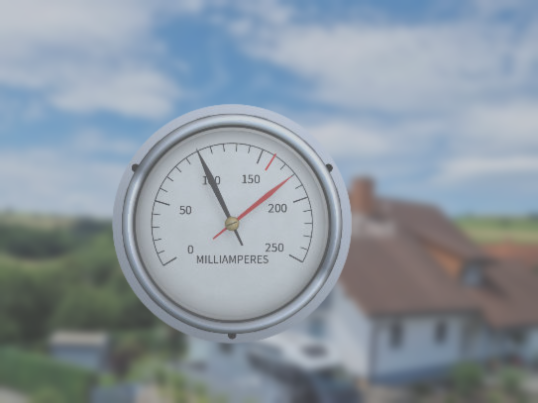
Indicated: 100,mA
